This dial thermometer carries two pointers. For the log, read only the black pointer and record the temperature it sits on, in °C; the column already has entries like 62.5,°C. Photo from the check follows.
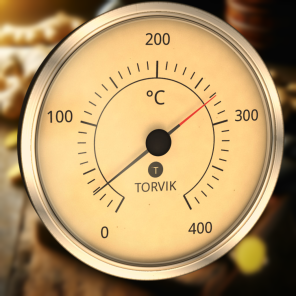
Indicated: 30,°C
